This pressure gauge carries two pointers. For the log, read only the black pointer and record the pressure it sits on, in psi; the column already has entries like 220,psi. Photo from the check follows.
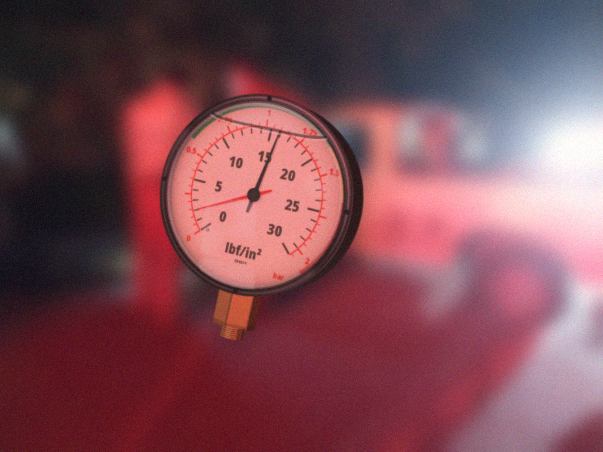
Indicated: 16,psi
